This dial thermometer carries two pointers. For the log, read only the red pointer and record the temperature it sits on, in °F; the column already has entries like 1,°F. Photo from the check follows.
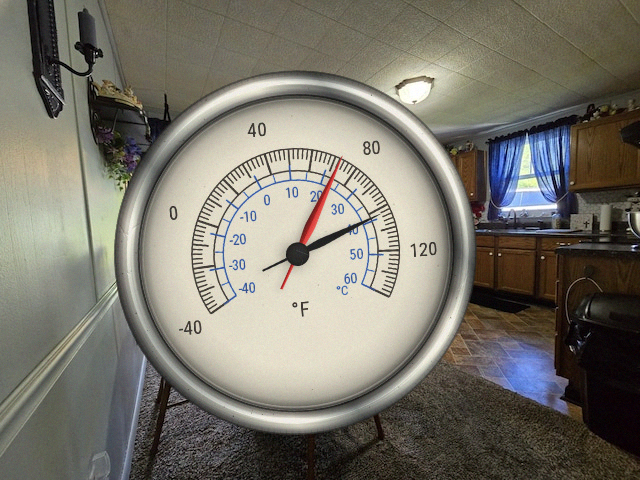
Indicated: 72,°F
